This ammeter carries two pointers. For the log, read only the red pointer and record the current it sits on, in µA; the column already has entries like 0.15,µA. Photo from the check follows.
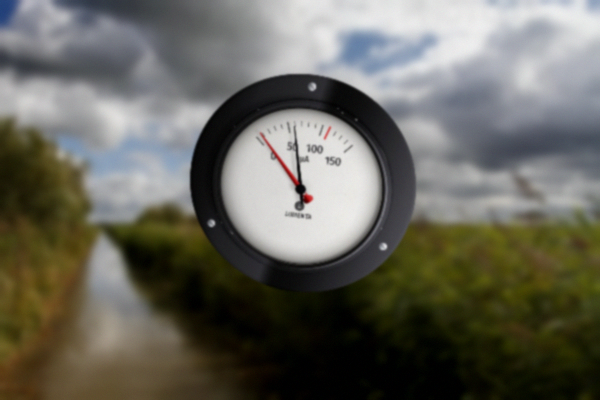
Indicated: 10,µA
